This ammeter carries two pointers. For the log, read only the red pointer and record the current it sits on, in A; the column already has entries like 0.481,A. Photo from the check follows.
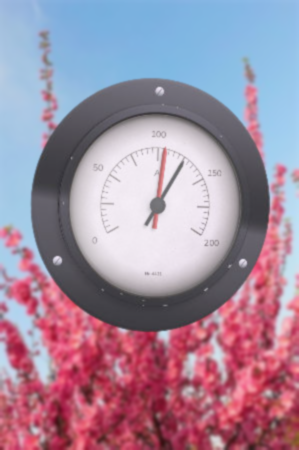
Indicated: 105,A
